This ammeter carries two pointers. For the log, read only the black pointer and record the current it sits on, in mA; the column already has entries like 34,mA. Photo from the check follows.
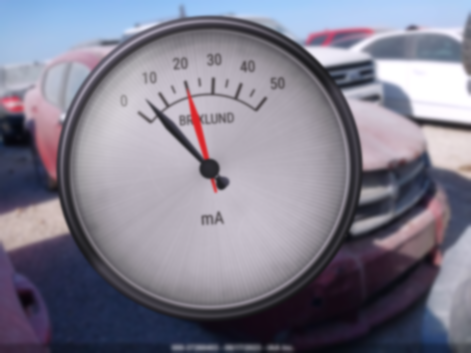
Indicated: 5,mA
